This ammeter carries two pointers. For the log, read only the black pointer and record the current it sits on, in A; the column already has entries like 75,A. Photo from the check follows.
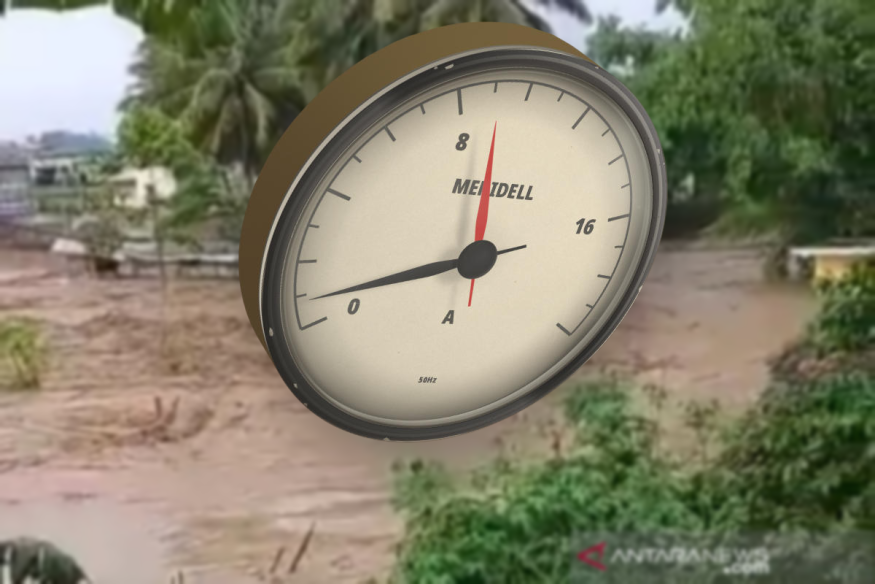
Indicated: 1,A
